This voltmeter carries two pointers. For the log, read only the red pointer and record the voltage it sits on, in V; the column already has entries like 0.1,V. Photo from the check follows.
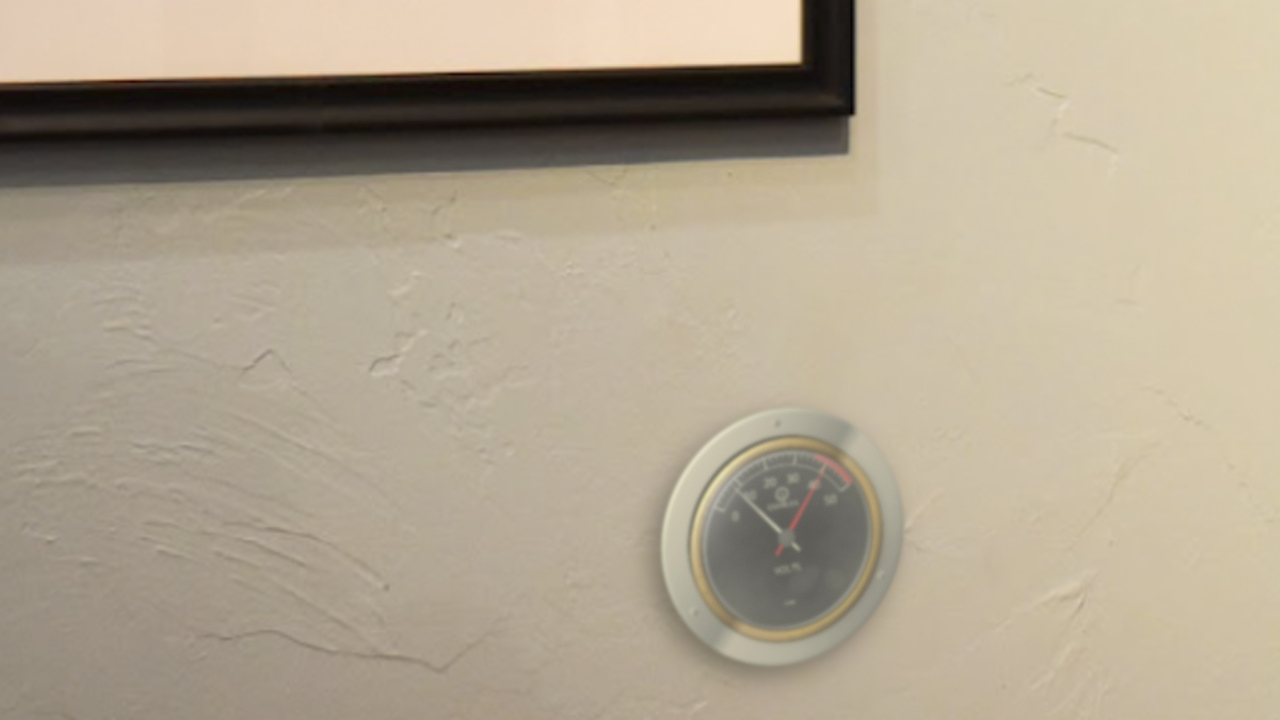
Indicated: 40,V
